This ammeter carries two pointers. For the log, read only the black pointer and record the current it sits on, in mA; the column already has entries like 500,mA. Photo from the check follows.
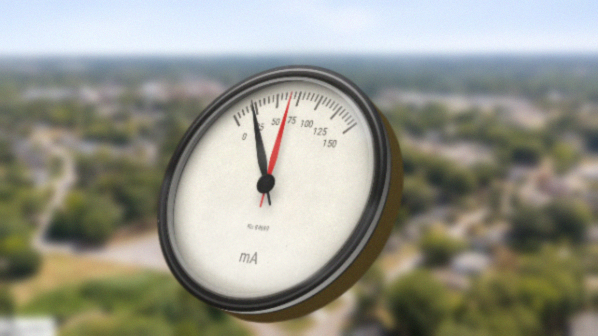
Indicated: 25,mA
